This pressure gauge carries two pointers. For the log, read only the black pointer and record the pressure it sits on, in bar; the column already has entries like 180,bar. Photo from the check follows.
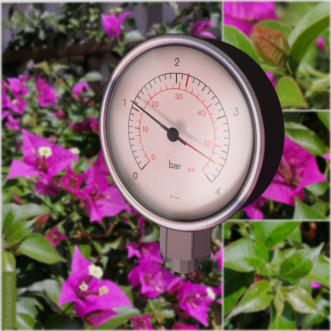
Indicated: 1.1,bar
